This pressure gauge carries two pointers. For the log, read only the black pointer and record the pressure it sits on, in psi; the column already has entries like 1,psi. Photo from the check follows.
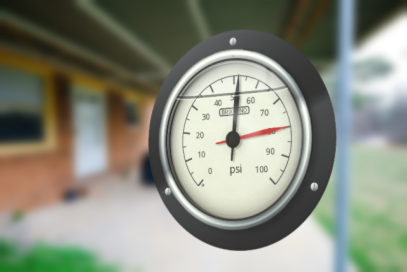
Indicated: 52.5,psi
